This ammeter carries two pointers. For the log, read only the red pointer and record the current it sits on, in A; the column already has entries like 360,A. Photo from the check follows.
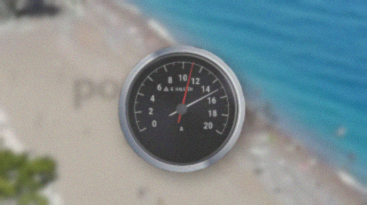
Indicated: 11,A
